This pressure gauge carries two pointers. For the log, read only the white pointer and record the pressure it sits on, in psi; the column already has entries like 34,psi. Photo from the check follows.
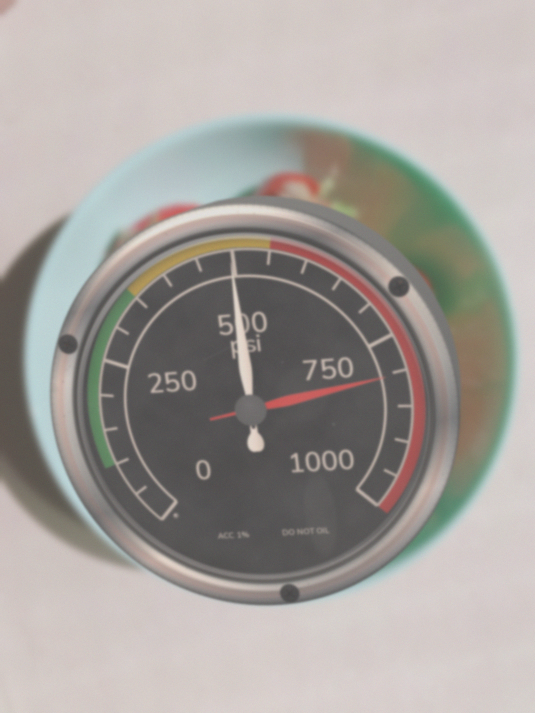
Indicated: 500,psi
